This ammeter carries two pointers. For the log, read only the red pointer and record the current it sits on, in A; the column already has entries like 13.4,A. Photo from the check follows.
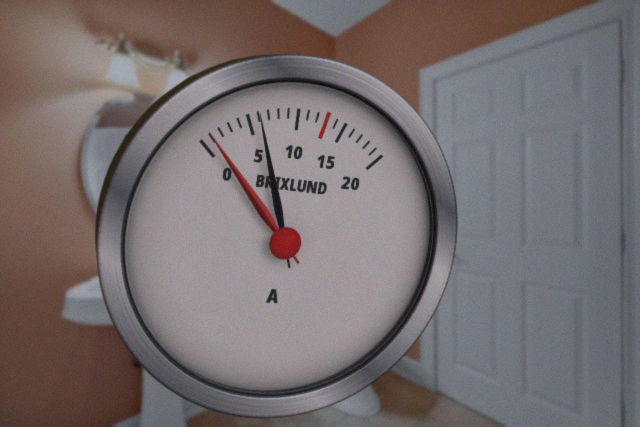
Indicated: 1,A
